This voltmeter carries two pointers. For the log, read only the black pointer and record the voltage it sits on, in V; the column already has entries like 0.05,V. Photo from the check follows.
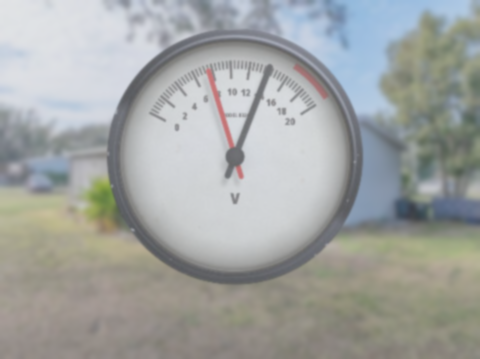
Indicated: 14,V
